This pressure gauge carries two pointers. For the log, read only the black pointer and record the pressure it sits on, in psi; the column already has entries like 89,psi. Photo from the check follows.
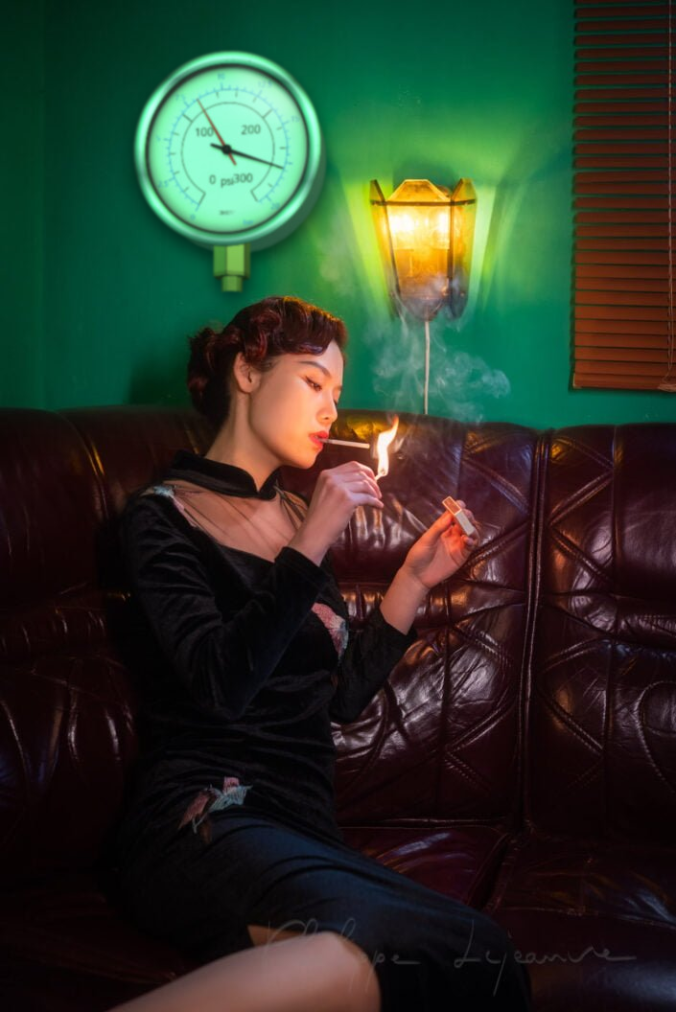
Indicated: 260,psi
